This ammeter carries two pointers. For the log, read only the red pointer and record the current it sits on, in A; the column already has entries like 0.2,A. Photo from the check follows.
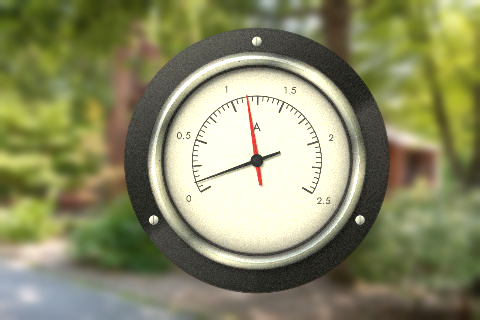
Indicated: 1.15,A
